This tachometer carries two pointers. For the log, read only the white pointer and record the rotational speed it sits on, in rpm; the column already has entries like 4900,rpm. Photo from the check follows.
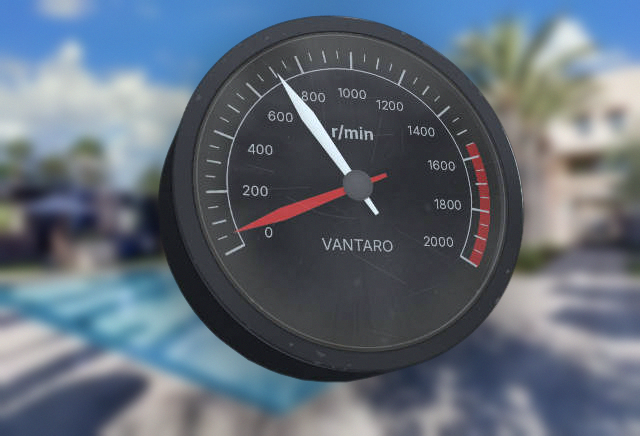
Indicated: 700,rpm
